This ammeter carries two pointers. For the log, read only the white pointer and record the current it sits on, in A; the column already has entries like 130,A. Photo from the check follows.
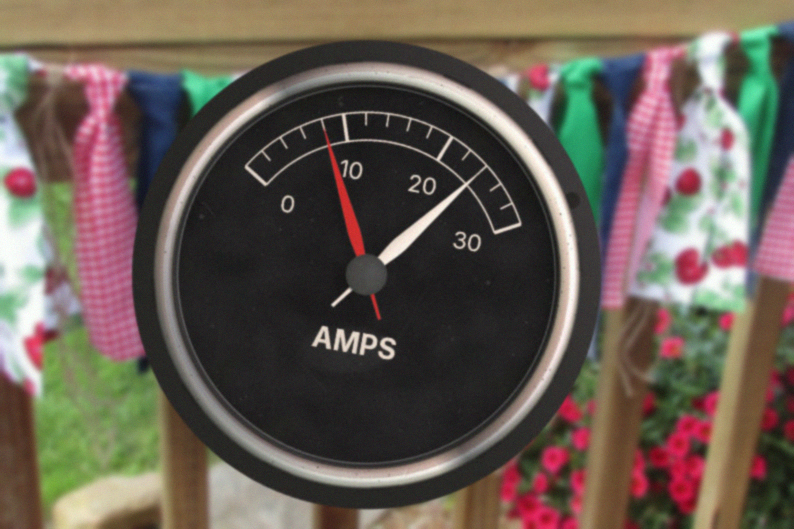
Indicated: 24,A
